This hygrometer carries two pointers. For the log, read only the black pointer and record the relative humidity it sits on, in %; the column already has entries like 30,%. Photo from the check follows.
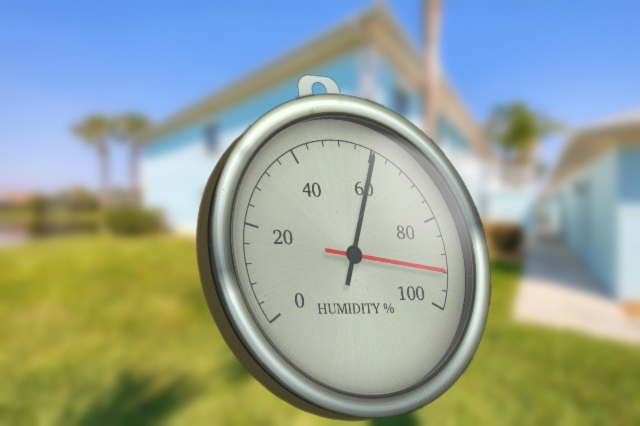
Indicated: 60,%
